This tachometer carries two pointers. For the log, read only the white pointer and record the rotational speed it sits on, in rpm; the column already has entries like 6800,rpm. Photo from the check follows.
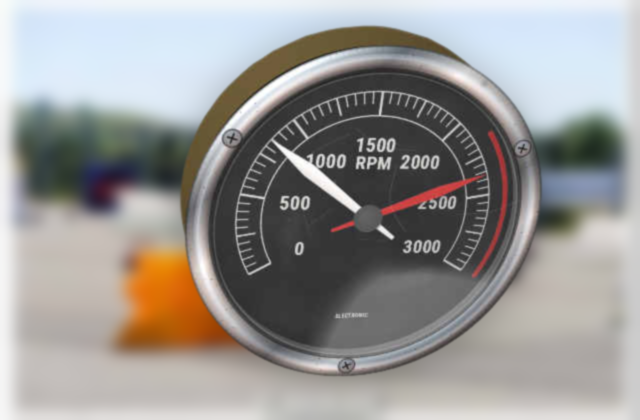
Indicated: 850,rpm
